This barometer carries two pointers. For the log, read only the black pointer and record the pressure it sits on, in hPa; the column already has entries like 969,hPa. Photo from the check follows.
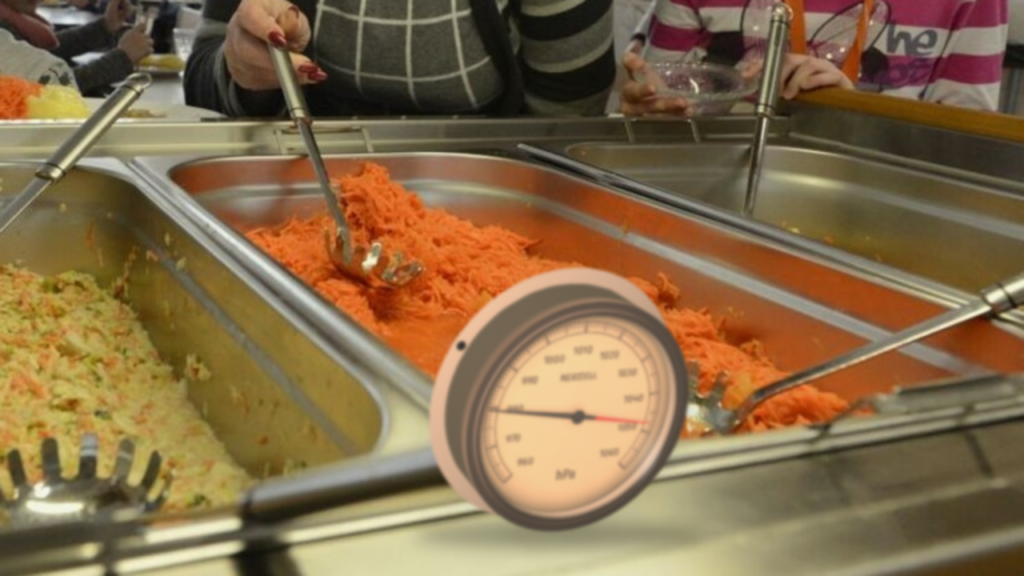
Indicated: 980,hPa
